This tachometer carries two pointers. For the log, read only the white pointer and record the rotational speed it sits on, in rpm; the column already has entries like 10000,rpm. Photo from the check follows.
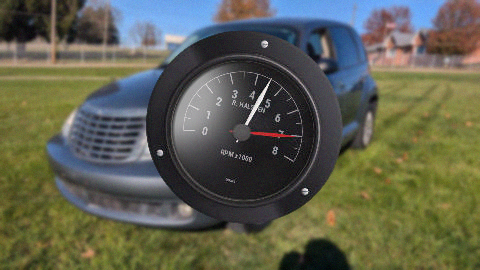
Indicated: 4500,rpm
